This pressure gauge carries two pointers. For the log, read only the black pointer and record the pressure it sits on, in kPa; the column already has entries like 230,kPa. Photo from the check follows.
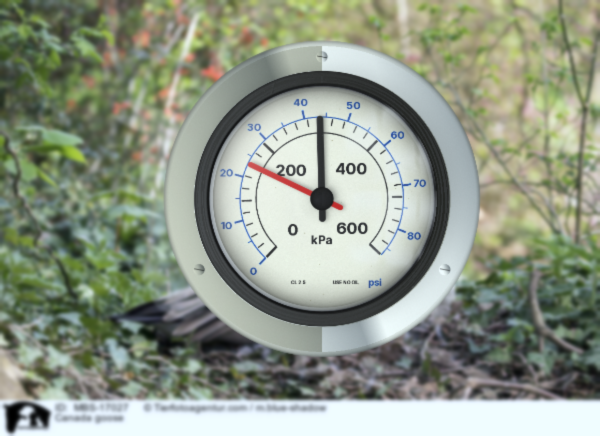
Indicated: 300,kPa
